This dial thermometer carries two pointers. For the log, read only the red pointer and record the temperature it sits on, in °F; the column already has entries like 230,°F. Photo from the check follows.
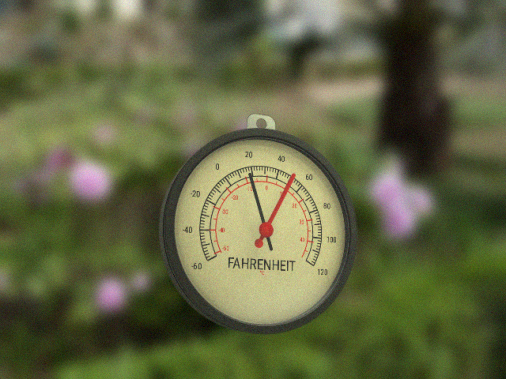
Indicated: 50,°F
